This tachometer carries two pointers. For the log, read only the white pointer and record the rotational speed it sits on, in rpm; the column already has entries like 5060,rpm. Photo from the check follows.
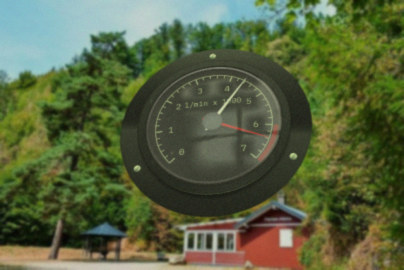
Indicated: 4400,rpm
